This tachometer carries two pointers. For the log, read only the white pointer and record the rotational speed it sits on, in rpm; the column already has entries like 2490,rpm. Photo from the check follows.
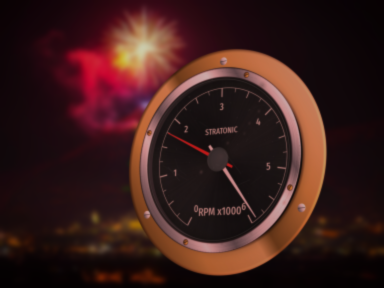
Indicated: 5875,rpm
